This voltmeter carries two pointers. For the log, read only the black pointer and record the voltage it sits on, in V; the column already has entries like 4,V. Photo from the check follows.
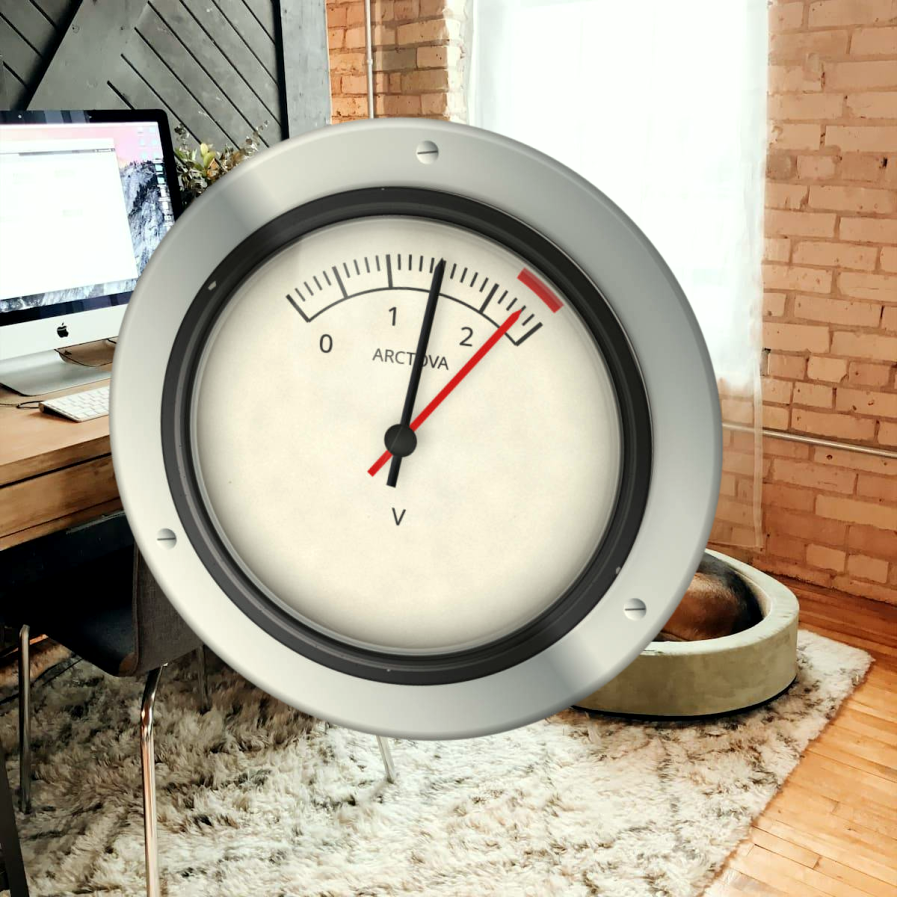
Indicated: 1.5,V
